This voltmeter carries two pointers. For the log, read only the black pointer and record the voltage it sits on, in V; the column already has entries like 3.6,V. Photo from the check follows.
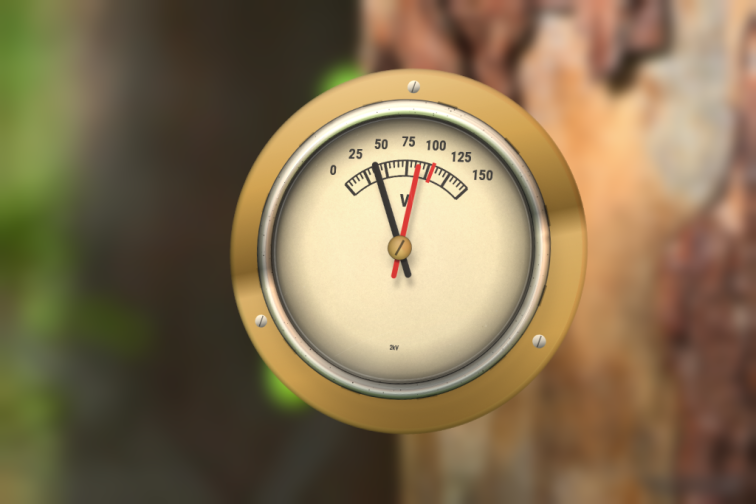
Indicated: 40,V
